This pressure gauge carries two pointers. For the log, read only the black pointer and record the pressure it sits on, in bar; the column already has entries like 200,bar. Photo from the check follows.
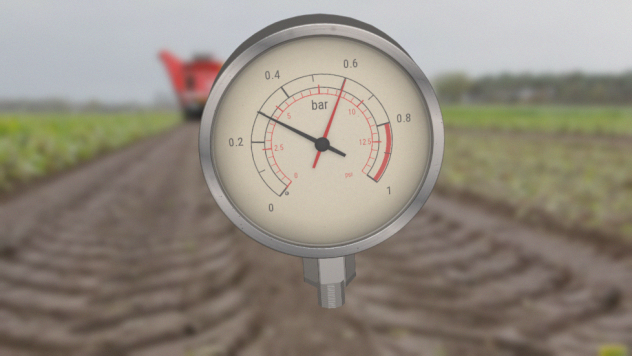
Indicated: 0.3,bar
